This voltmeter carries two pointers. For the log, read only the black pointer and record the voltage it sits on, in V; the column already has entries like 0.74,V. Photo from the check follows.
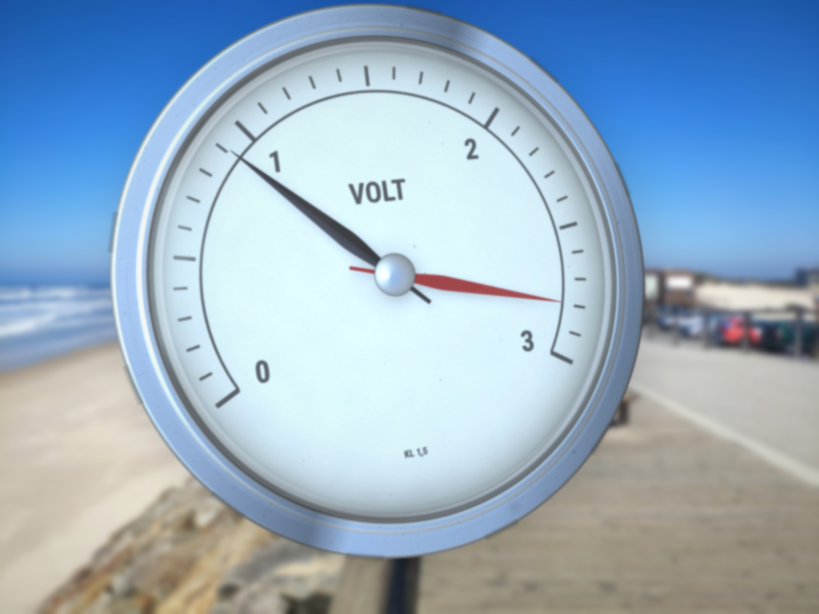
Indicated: 0.9,V
